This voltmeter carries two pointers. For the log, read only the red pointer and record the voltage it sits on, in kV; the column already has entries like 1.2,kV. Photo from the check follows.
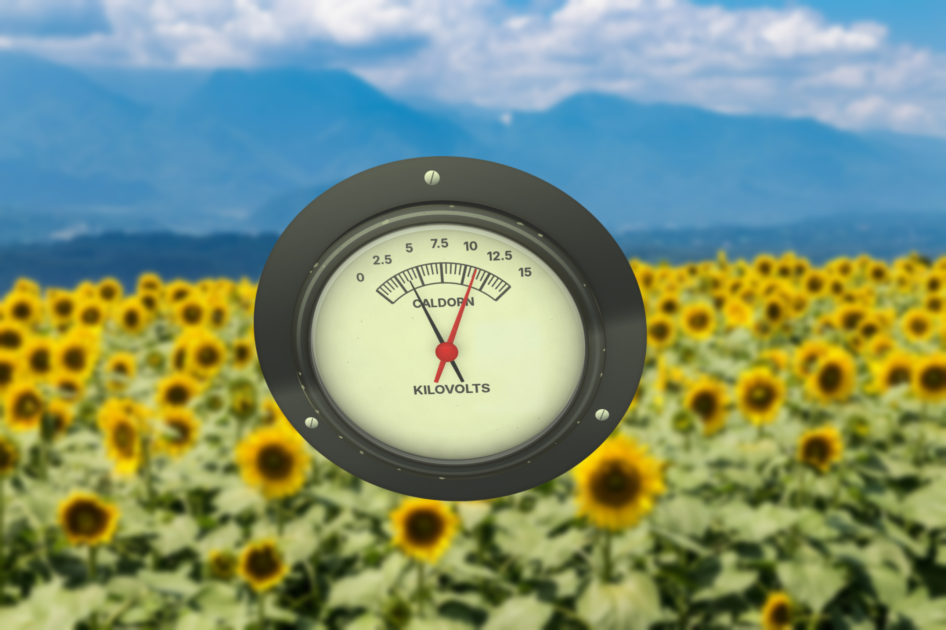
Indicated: 11,kV
